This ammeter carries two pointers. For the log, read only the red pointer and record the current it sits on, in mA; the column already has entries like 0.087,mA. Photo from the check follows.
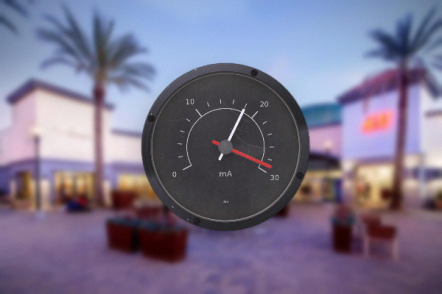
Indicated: 29,mA
